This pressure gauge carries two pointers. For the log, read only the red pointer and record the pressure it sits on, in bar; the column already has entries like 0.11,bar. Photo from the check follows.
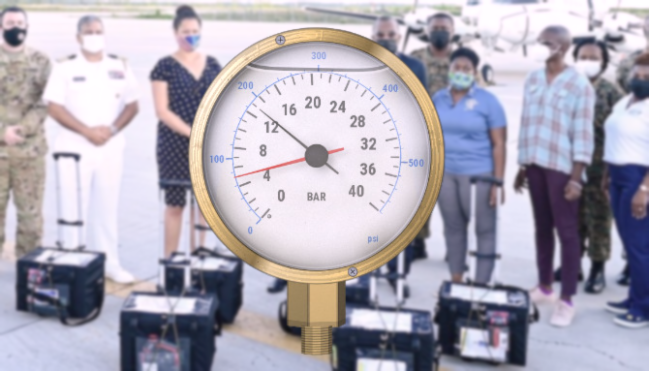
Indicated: 5,bar
